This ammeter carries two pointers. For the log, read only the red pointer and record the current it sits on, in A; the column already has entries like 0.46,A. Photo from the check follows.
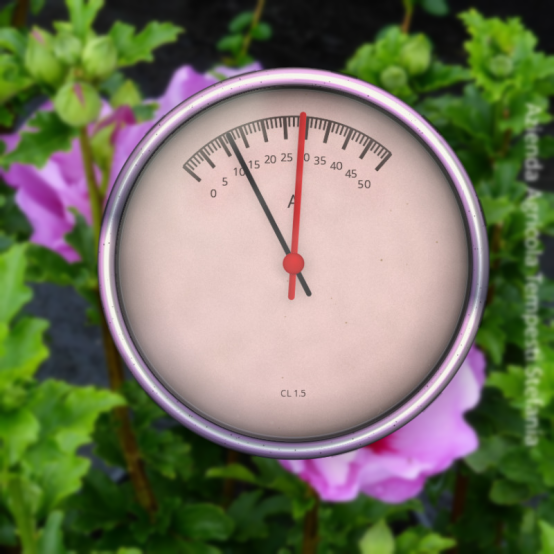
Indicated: 29,A
